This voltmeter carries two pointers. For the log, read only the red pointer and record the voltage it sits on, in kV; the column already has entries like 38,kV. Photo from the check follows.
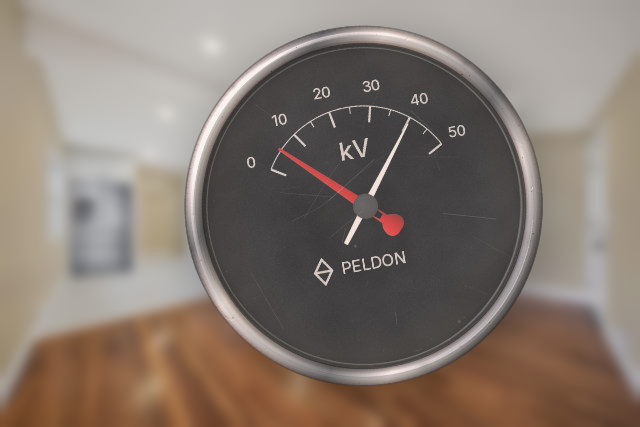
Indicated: 5,kV
